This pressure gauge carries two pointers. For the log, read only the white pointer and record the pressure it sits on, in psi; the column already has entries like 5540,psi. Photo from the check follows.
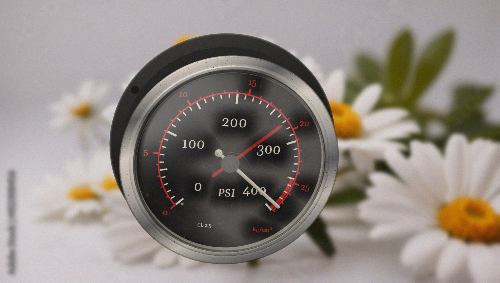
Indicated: 390,psi
